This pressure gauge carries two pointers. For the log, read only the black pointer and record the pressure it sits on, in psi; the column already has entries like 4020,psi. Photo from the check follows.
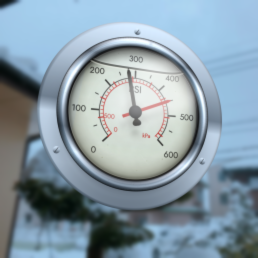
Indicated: 275,psi
